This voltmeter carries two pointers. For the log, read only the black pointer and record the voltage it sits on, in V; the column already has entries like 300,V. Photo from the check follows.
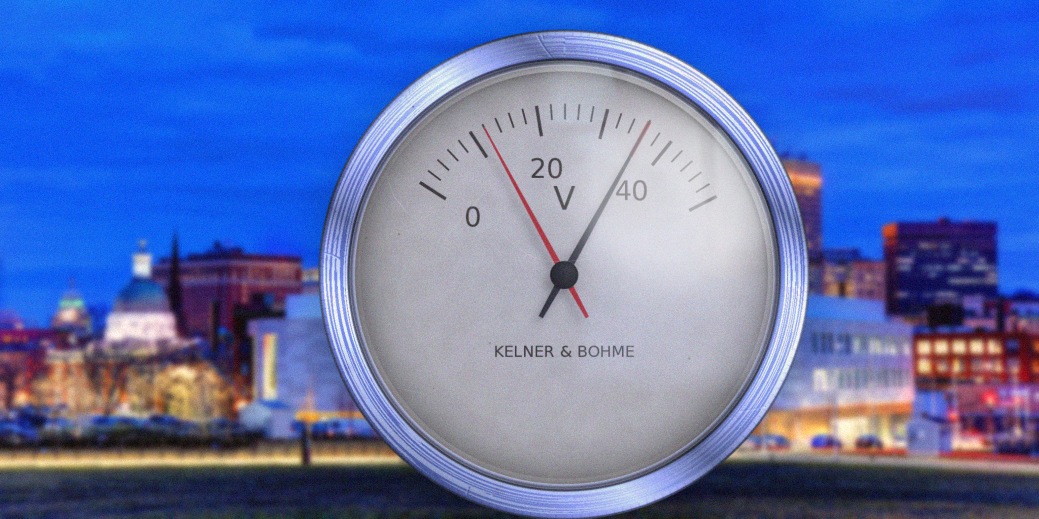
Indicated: 36,V
